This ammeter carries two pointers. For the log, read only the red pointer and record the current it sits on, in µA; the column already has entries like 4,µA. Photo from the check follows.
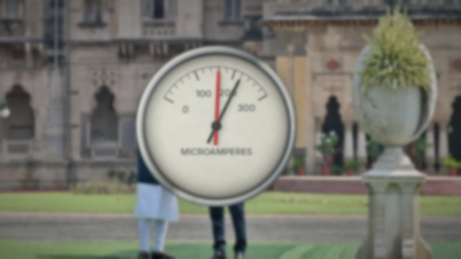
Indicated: 160,µA
